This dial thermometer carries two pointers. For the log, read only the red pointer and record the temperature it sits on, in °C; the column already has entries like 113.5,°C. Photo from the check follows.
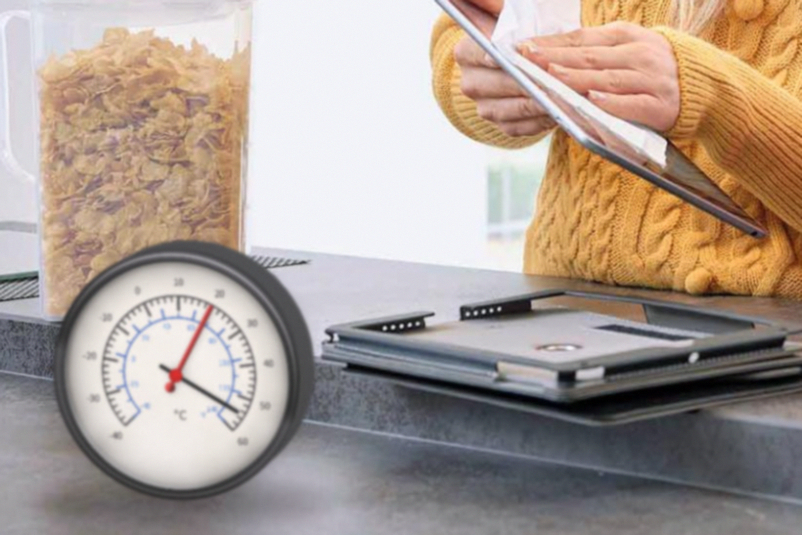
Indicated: 20,°C
